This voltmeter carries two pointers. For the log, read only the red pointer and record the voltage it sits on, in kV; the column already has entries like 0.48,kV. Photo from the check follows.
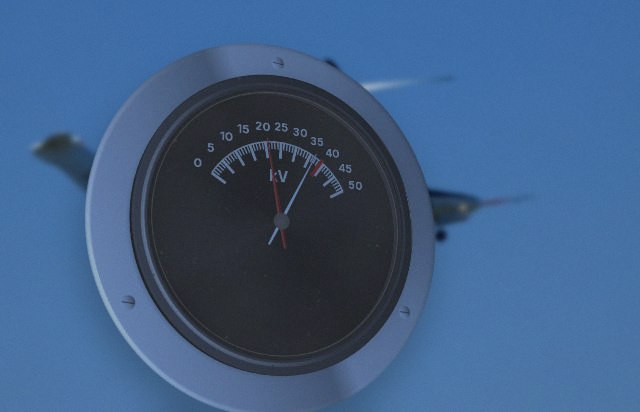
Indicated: 20,kV
